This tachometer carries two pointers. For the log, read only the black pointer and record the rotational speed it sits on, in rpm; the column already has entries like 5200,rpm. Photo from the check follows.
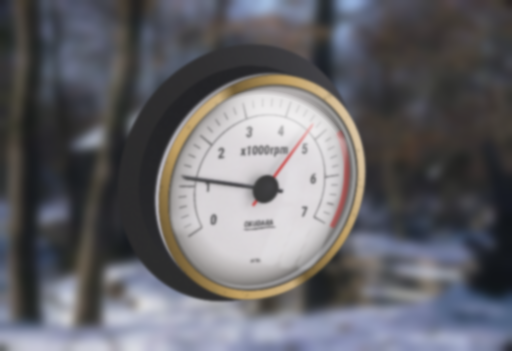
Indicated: 1200,rpm
